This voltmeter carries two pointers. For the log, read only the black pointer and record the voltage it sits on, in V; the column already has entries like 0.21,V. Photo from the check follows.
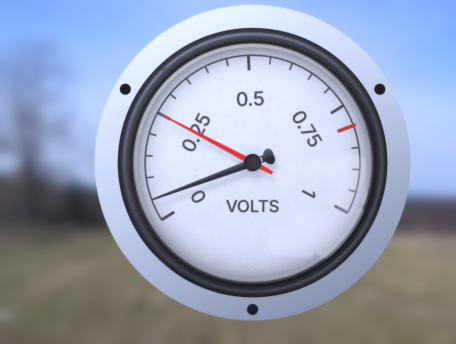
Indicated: 0.05,V
